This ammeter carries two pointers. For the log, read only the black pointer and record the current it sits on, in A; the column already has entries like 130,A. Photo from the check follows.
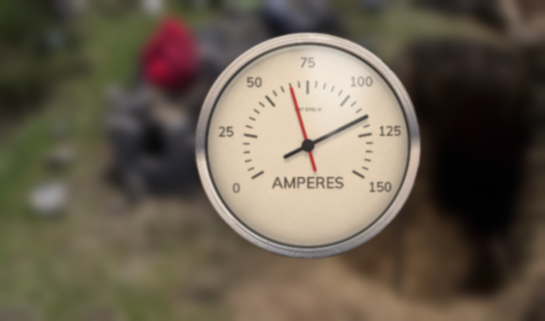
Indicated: 115,A
